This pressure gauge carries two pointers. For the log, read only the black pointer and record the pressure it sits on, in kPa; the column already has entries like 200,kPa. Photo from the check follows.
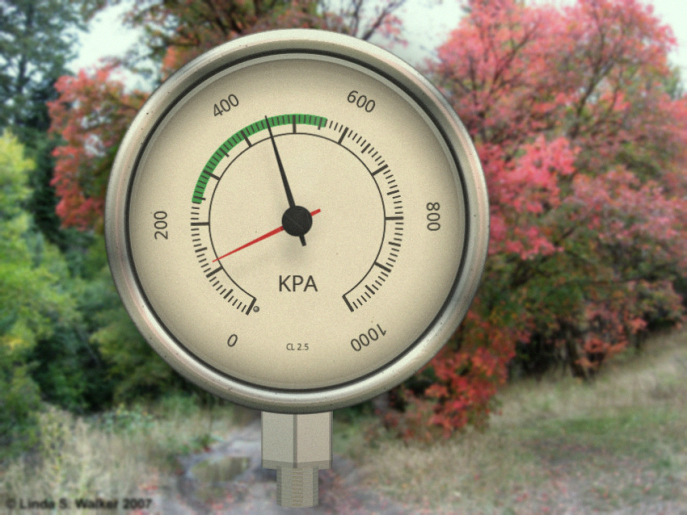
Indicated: 450,kPa
